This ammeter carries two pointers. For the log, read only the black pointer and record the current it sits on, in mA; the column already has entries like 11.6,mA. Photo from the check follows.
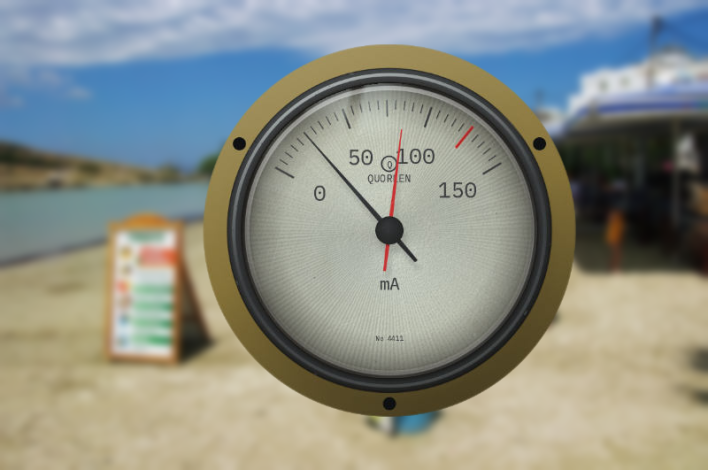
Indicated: 25,mA
